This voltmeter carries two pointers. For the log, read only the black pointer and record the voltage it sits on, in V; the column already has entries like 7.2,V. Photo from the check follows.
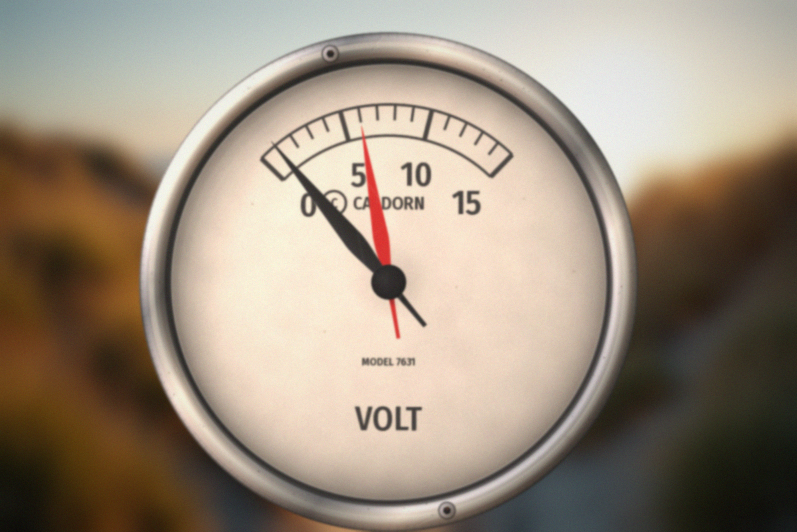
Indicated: 1,V
